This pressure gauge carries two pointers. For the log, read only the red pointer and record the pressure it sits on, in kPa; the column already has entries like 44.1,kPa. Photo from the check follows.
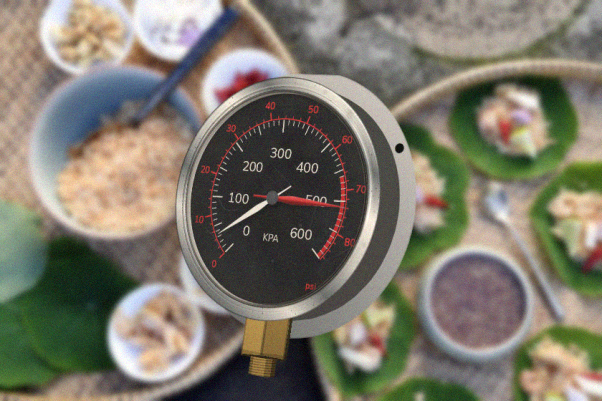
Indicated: 510,kPa
